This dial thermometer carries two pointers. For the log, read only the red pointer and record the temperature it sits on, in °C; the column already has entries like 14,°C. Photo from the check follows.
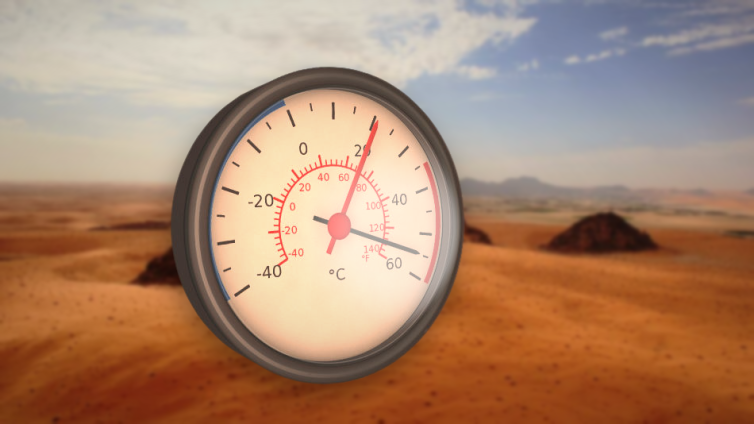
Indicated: 20,°C
